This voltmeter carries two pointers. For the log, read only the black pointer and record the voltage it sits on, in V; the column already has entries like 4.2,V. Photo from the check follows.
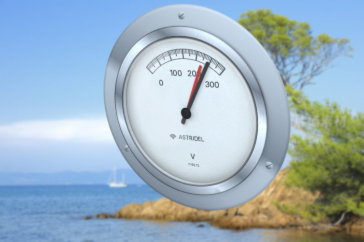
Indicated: 250,V
